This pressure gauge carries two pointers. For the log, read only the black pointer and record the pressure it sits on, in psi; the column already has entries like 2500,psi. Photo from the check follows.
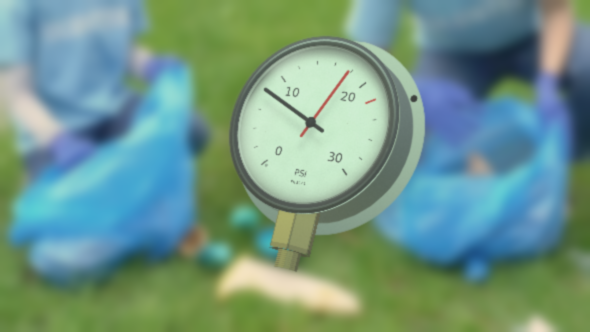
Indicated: 8,psi
